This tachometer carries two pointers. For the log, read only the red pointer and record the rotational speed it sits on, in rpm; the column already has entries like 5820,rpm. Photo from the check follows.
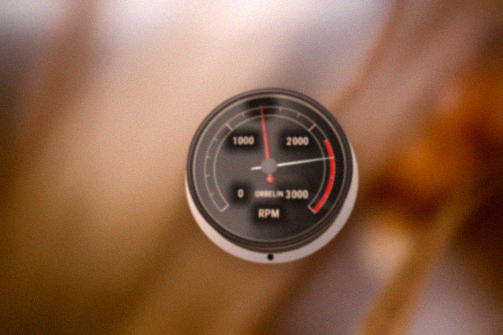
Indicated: 1400,rpm
